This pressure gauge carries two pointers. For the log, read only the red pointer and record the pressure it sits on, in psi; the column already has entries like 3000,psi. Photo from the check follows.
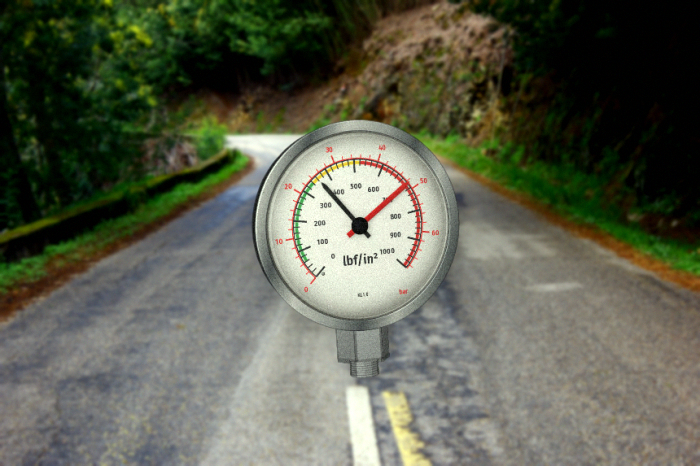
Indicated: 700,psi
